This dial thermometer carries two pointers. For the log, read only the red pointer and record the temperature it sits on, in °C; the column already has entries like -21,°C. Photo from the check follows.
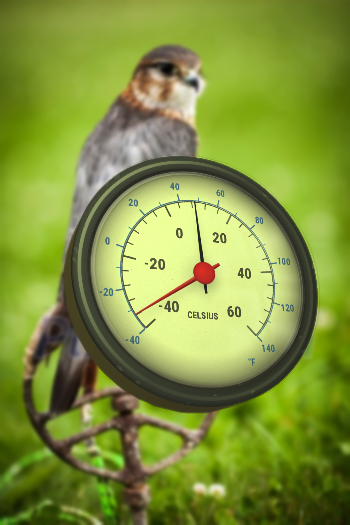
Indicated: -36,°C
